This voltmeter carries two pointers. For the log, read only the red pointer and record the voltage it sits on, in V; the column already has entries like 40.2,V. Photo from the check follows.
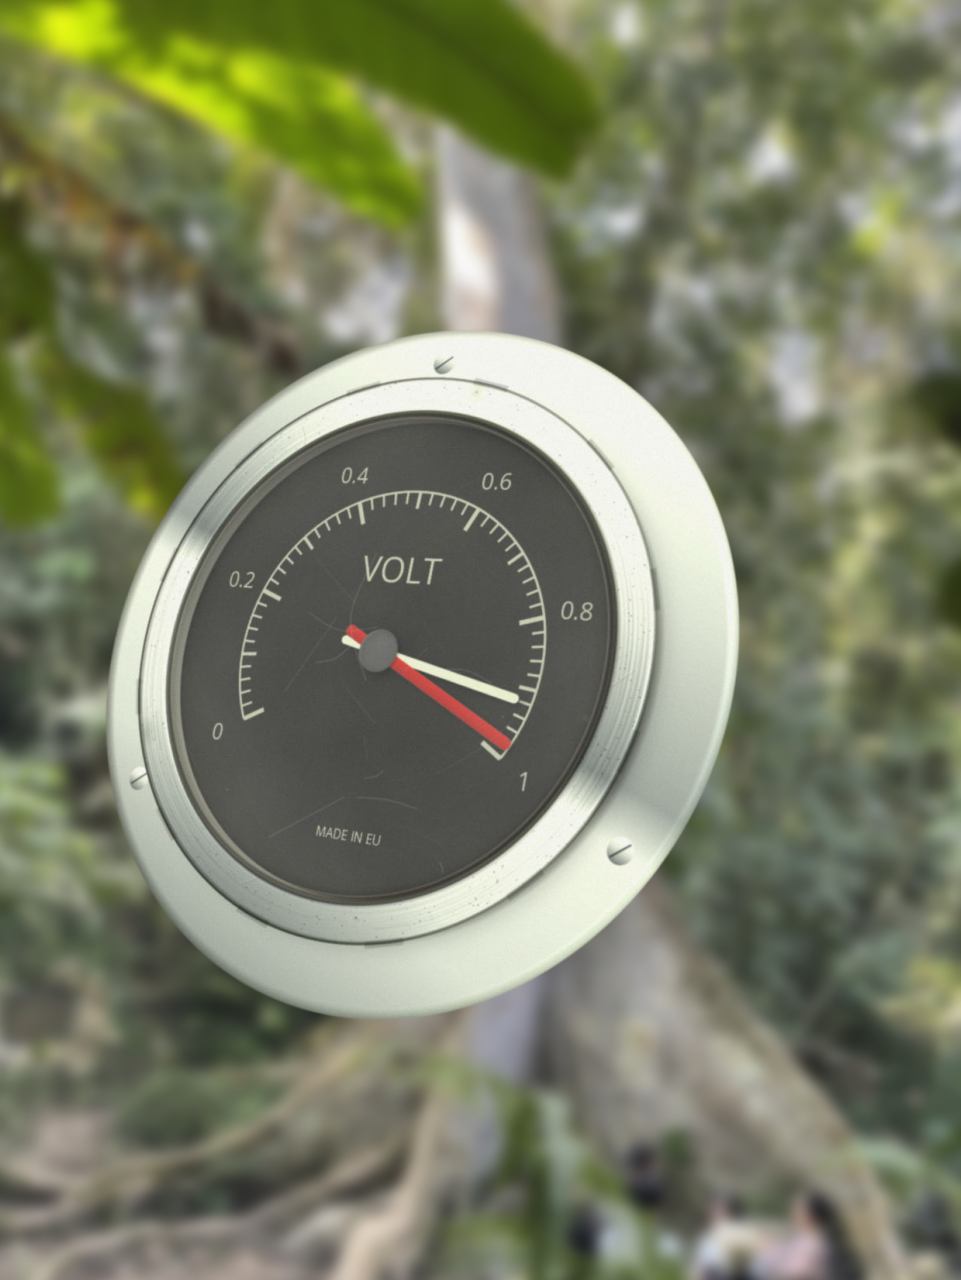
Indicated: 0.98,V
